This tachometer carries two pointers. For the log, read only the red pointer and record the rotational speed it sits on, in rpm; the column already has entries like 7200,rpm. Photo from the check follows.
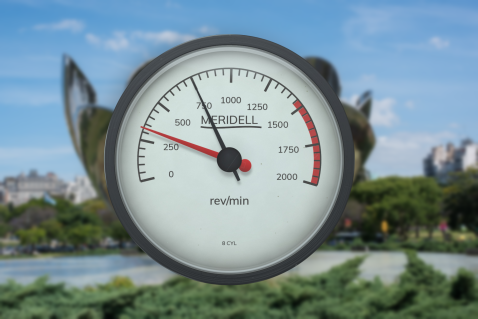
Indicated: 325,rpm
